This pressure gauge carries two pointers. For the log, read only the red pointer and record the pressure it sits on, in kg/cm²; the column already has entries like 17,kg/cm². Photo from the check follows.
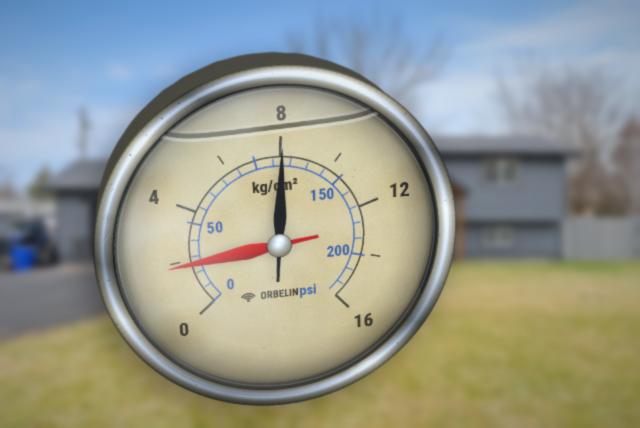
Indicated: 2,kg/cm²
